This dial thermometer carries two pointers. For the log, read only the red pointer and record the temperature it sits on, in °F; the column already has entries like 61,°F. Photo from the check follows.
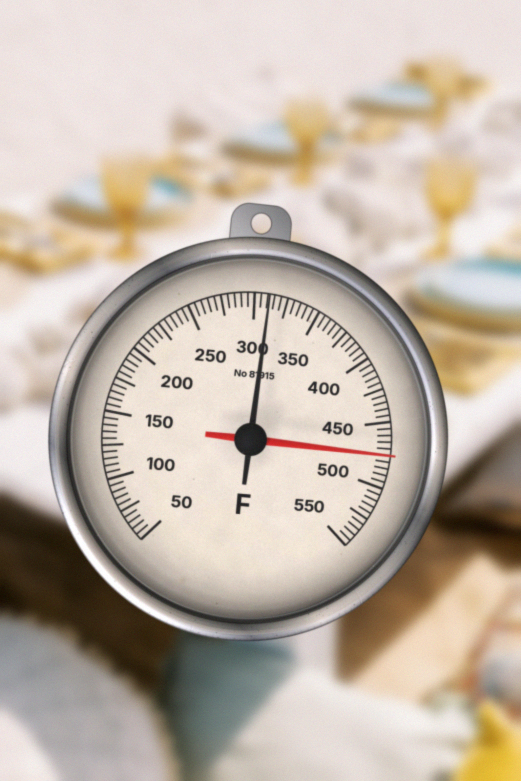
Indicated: 475,°F
